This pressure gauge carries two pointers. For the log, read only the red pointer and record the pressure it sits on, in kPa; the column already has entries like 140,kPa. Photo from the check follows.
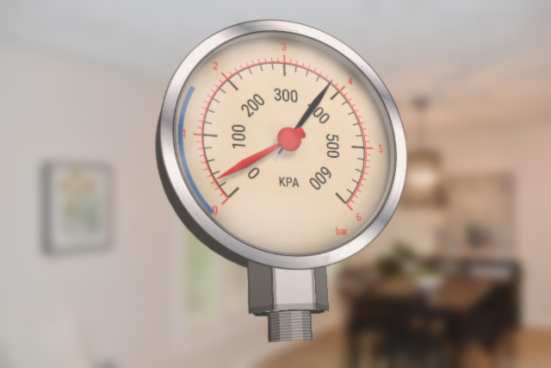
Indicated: 30,kPa
